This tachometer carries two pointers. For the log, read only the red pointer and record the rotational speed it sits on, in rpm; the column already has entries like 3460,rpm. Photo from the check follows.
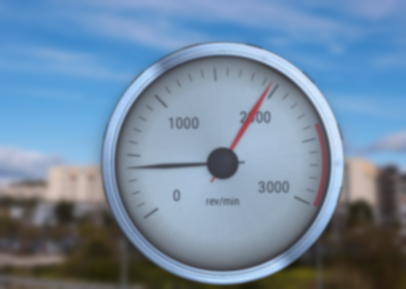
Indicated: 1950,rpm
